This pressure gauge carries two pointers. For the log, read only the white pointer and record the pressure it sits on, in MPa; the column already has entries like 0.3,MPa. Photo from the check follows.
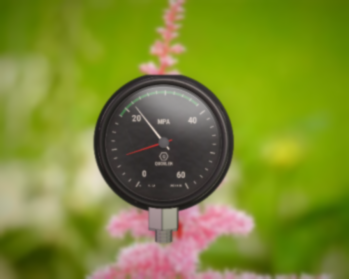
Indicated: 22,MPa
